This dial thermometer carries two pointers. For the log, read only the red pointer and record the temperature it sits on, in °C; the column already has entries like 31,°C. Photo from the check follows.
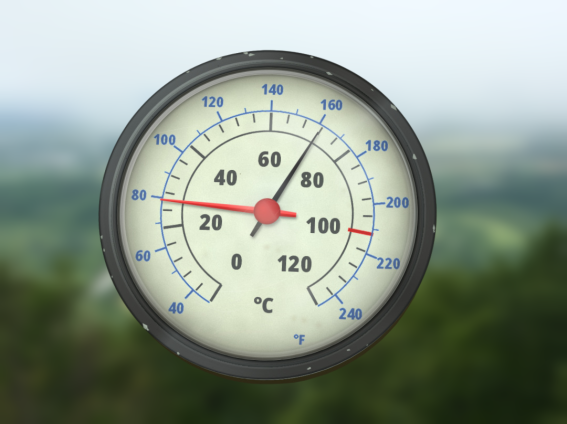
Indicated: 26,°C
